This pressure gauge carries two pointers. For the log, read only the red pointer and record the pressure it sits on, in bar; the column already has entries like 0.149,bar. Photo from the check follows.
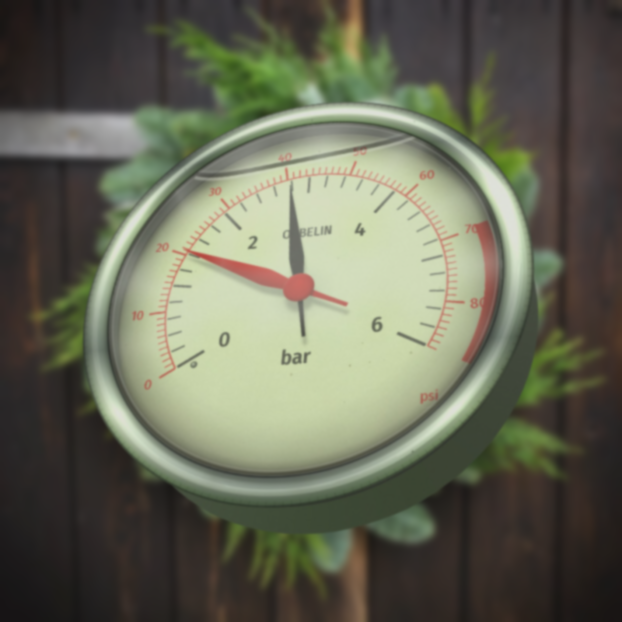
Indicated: 1.4,bar
